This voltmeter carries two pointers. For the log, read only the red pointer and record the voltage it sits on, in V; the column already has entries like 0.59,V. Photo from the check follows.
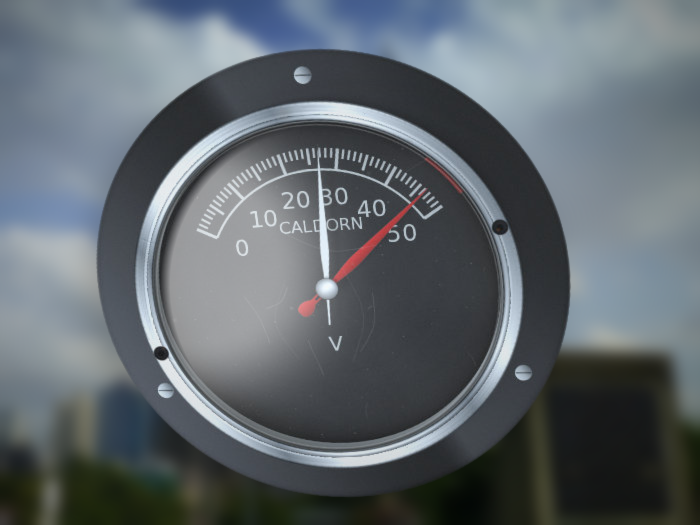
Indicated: 46,V
